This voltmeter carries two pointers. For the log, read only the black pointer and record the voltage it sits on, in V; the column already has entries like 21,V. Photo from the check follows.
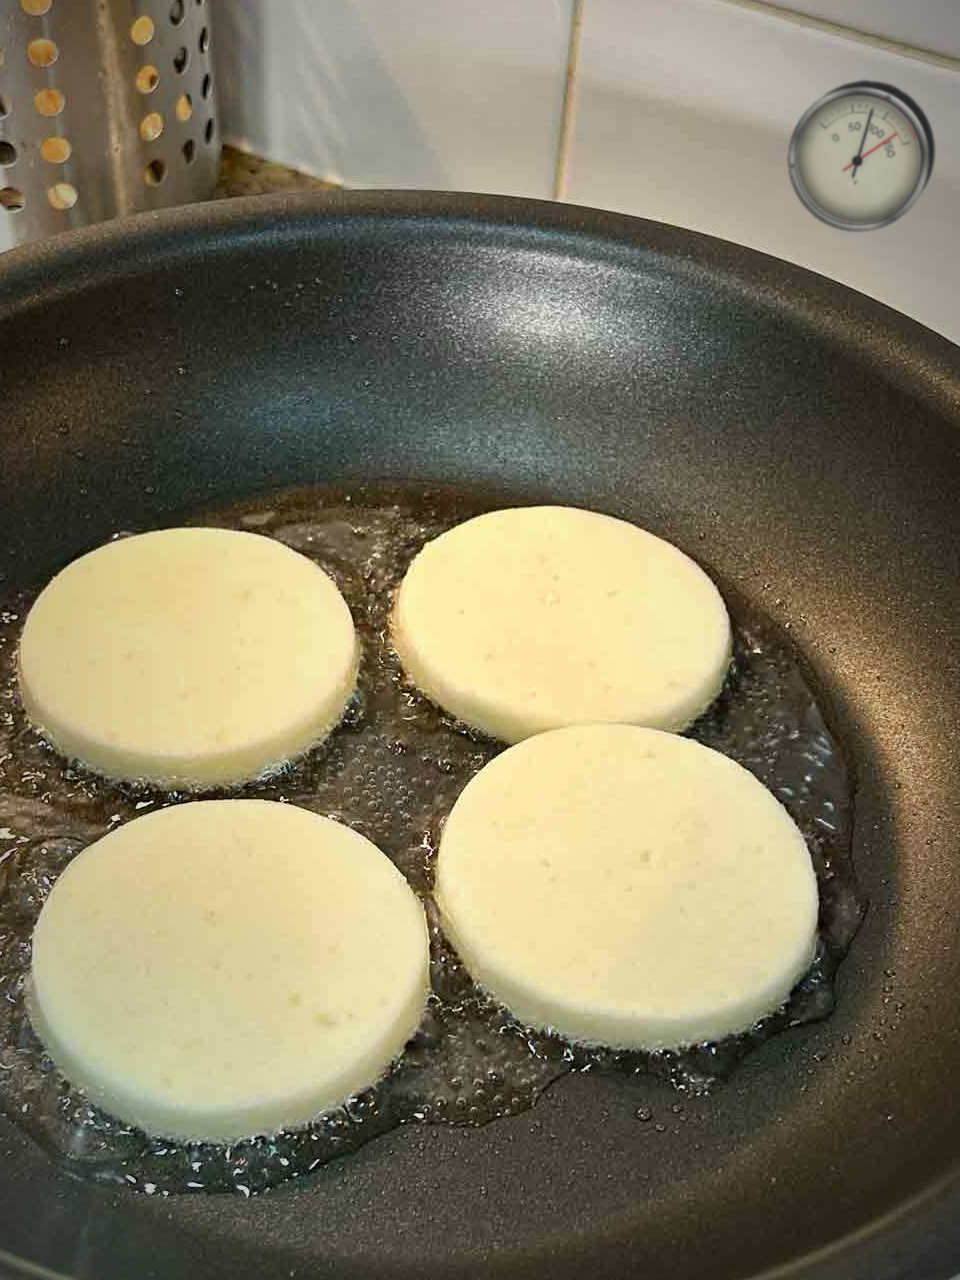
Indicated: 80,V
